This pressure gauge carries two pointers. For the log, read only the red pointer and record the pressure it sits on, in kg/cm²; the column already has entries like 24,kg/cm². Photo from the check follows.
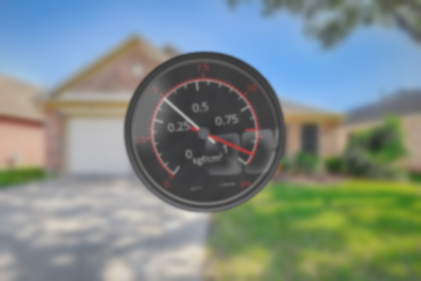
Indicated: 0.95,kg/cm²
